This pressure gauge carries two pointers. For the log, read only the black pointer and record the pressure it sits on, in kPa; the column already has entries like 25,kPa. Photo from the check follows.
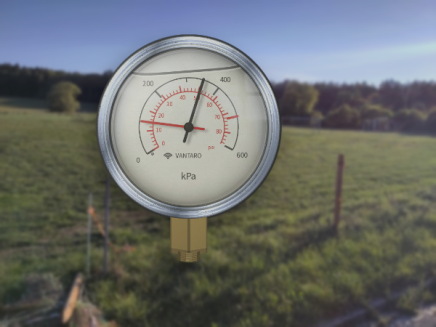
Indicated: 350,kPa
